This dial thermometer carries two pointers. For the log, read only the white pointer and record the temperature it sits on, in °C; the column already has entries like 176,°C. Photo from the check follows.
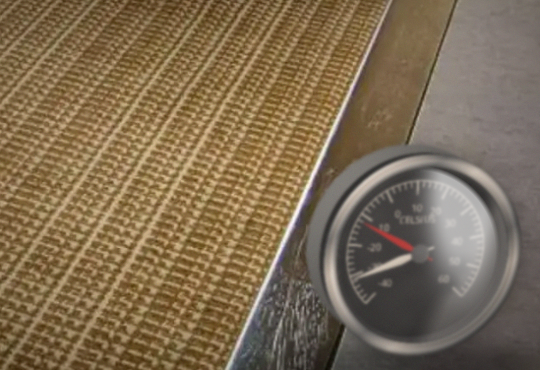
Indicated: -30,°C
